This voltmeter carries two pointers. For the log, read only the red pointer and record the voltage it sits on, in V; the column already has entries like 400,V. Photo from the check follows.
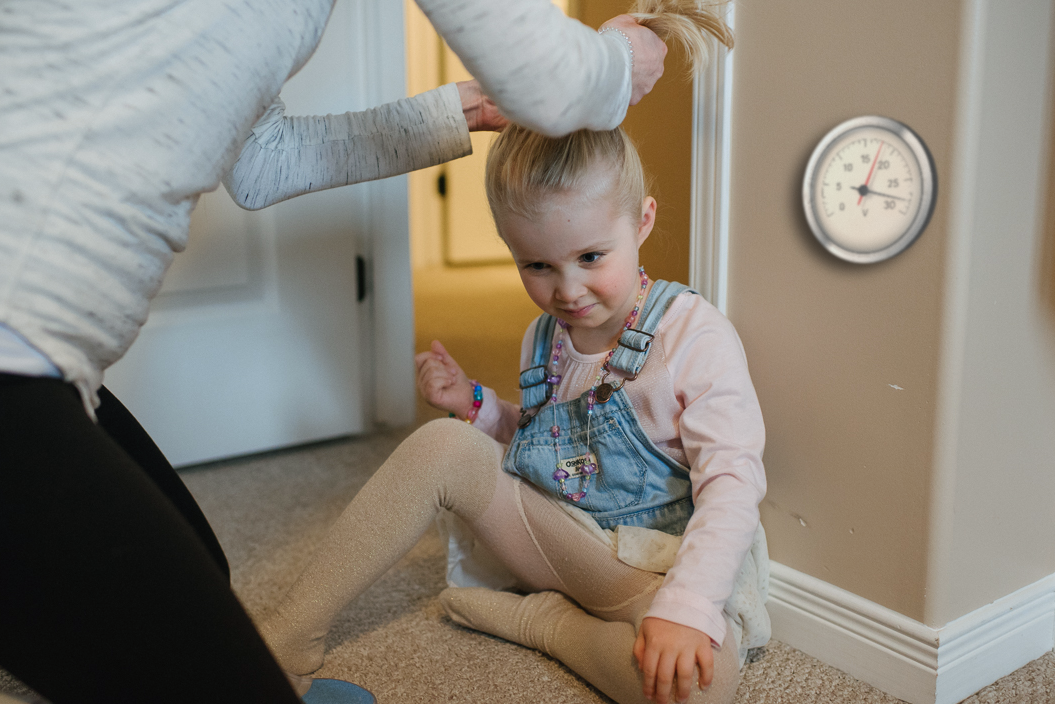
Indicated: 18,V
